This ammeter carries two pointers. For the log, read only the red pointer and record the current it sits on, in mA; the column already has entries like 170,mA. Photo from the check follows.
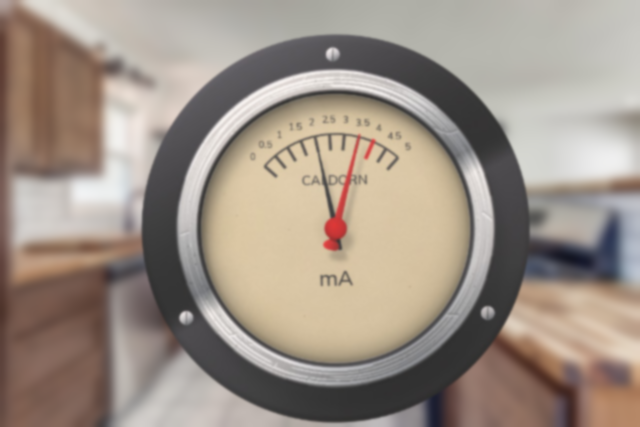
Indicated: 3.5,mA
